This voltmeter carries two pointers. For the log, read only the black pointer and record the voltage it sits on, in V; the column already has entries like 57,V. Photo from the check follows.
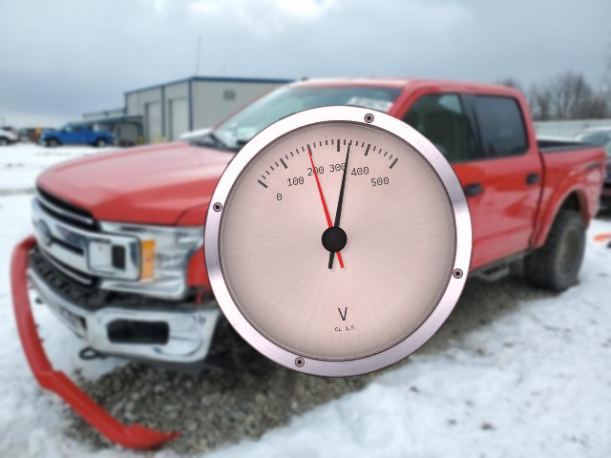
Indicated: 340,V
